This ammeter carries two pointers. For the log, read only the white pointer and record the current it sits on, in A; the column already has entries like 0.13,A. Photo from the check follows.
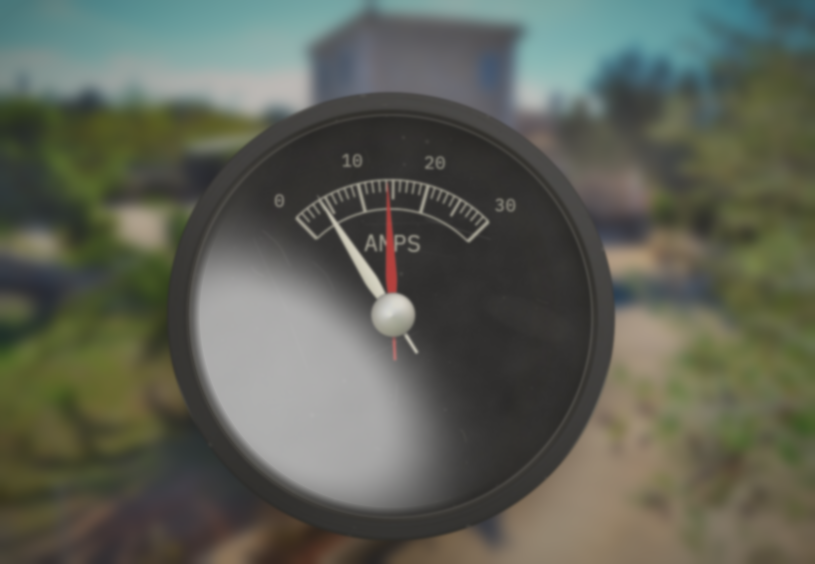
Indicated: 4,A
